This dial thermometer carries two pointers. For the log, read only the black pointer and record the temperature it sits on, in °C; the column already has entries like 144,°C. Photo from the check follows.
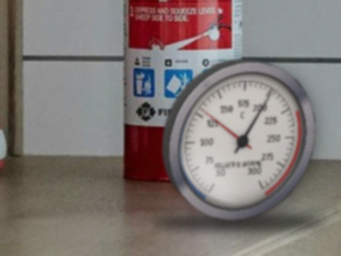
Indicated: 200,°C
